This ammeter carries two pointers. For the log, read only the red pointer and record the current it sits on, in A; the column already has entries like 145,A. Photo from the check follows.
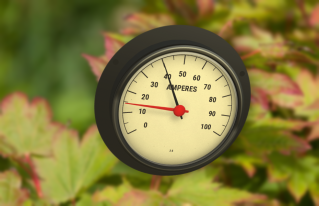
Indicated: 15,A
